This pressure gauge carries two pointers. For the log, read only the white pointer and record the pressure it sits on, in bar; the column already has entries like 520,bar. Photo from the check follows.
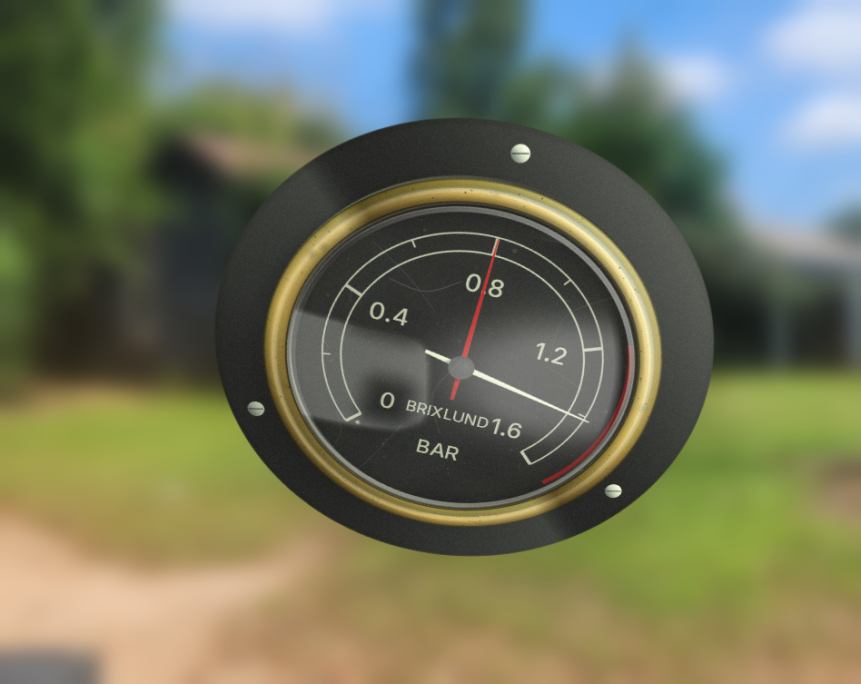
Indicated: 1.4,bar
